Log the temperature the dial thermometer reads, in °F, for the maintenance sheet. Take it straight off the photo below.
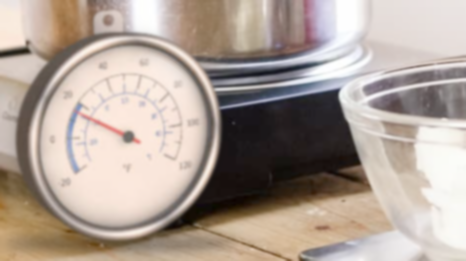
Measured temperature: 15 °F
